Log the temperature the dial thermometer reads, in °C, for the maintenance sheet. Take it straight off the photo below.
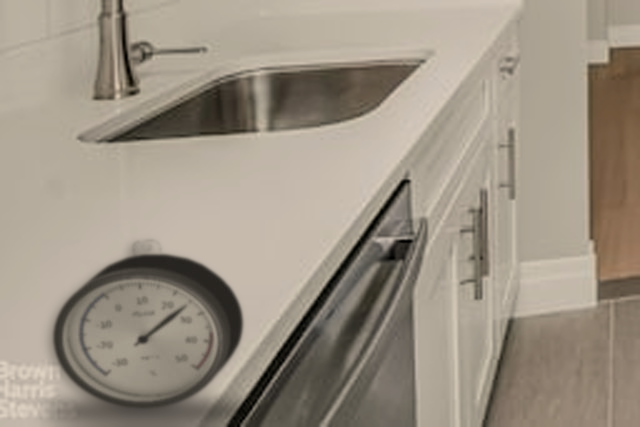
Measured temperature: 25 °C
